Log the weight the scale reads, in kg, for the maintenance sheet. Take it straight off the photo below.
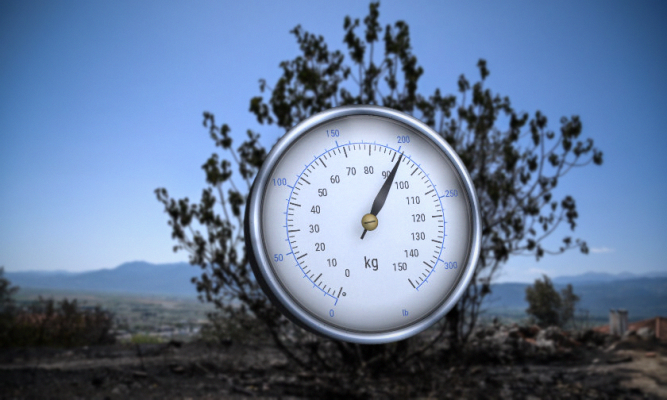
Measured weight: 92 kg
